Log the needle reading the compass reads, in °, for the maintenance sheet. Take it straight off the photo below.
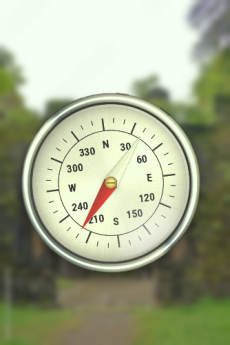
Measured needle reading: 220 °
